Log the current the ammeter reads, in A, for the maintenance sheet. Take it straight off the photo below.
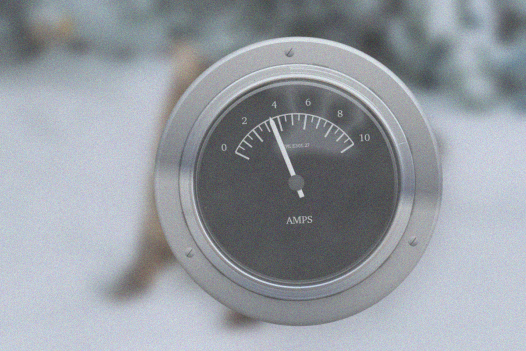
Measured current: 3.5 A
